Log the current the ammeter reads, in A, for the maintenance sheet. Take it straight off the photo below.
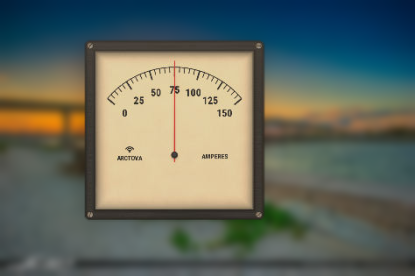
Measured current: 75 A
